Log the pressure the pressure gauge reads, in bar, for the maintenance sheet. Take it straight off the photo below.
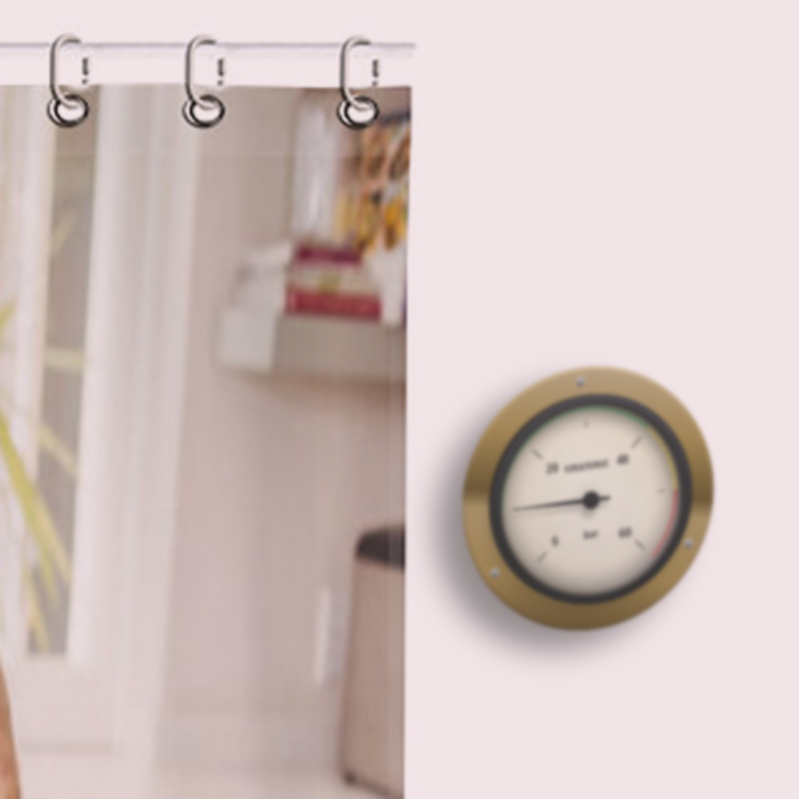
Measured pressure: 10 bar
